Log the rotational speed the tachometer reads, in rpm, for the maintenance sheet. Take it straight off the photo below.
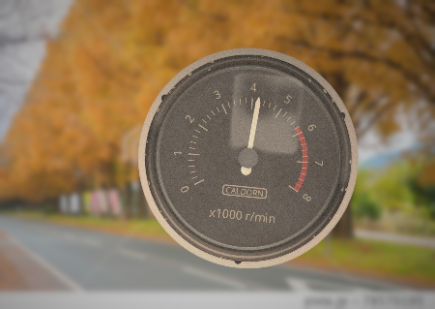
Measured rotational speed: 4200 rpm
